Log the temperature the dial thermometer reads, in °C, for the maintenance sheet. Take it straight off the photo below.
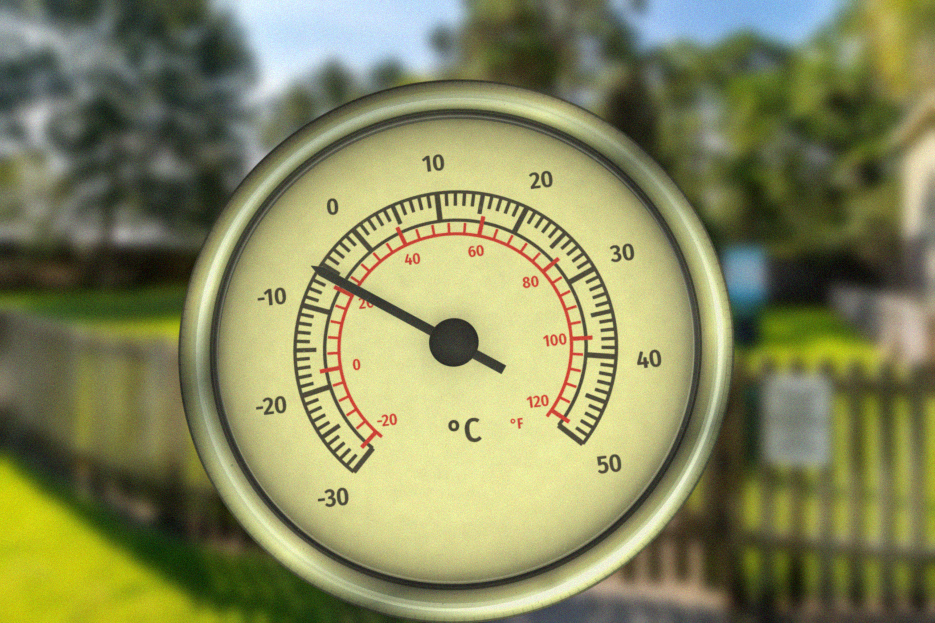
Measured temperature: -6 °C
